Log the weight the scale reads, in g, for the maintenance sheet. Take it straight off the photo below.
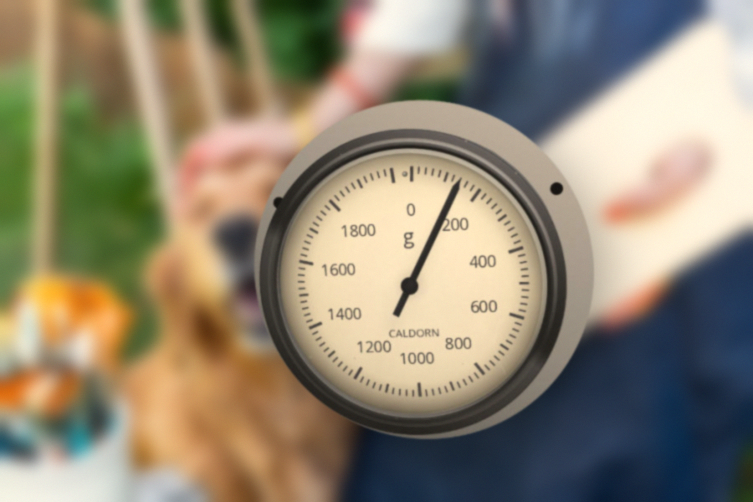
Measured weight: 140 g
